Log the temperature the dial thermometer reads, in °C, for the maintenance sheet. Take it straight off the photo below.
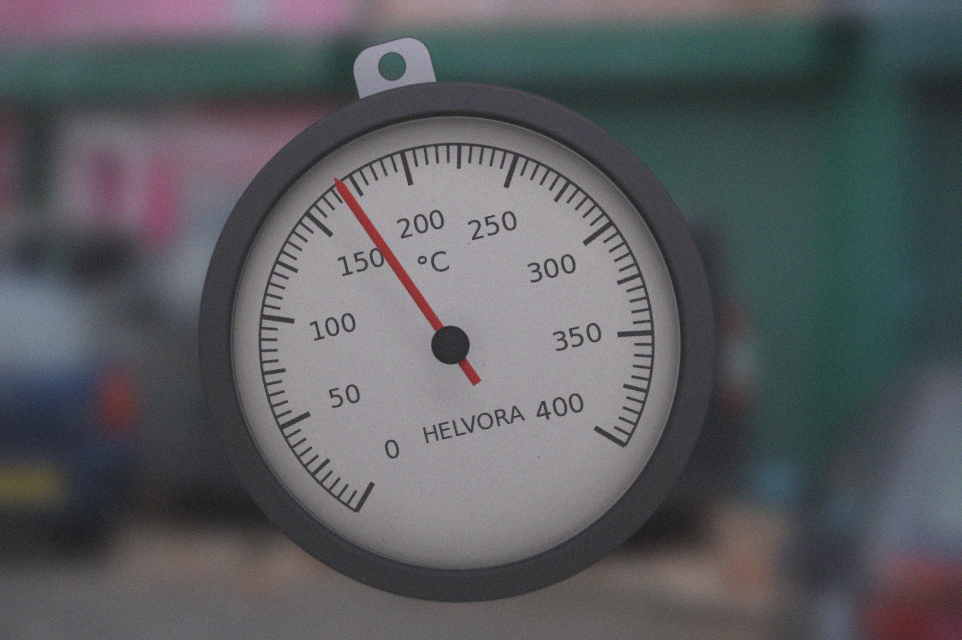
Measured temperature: 170 °C
